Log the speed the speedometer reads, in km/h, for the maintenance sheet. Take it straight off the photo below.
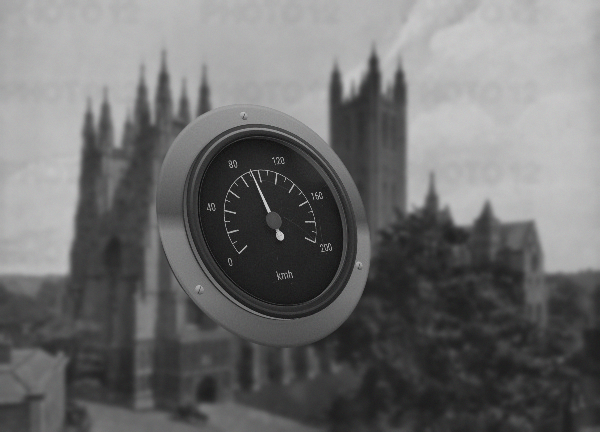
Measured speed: 90 km/h
